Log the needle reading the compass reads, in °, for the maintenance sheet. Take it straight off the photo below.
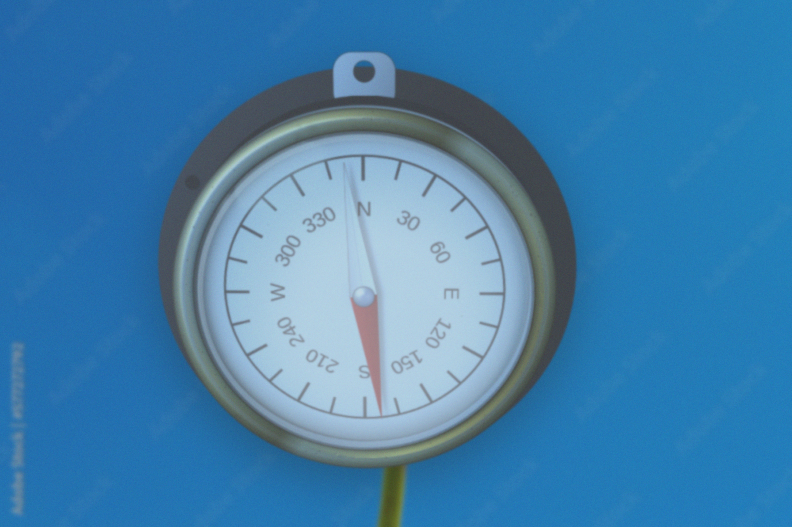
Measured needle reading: 172.5 °
